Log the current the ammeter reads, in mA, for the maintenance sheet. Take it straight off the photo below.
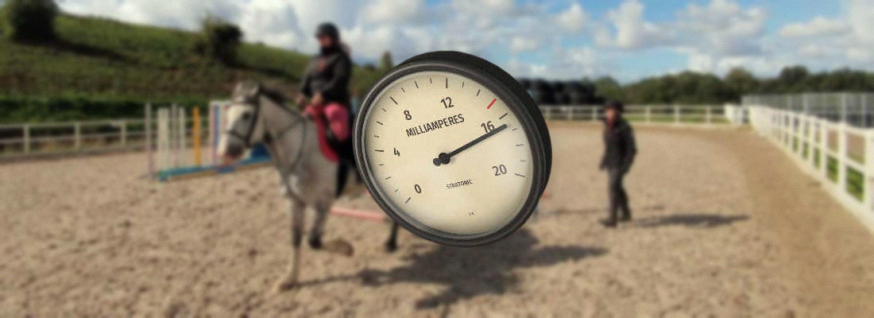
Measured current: 16.5 mA
